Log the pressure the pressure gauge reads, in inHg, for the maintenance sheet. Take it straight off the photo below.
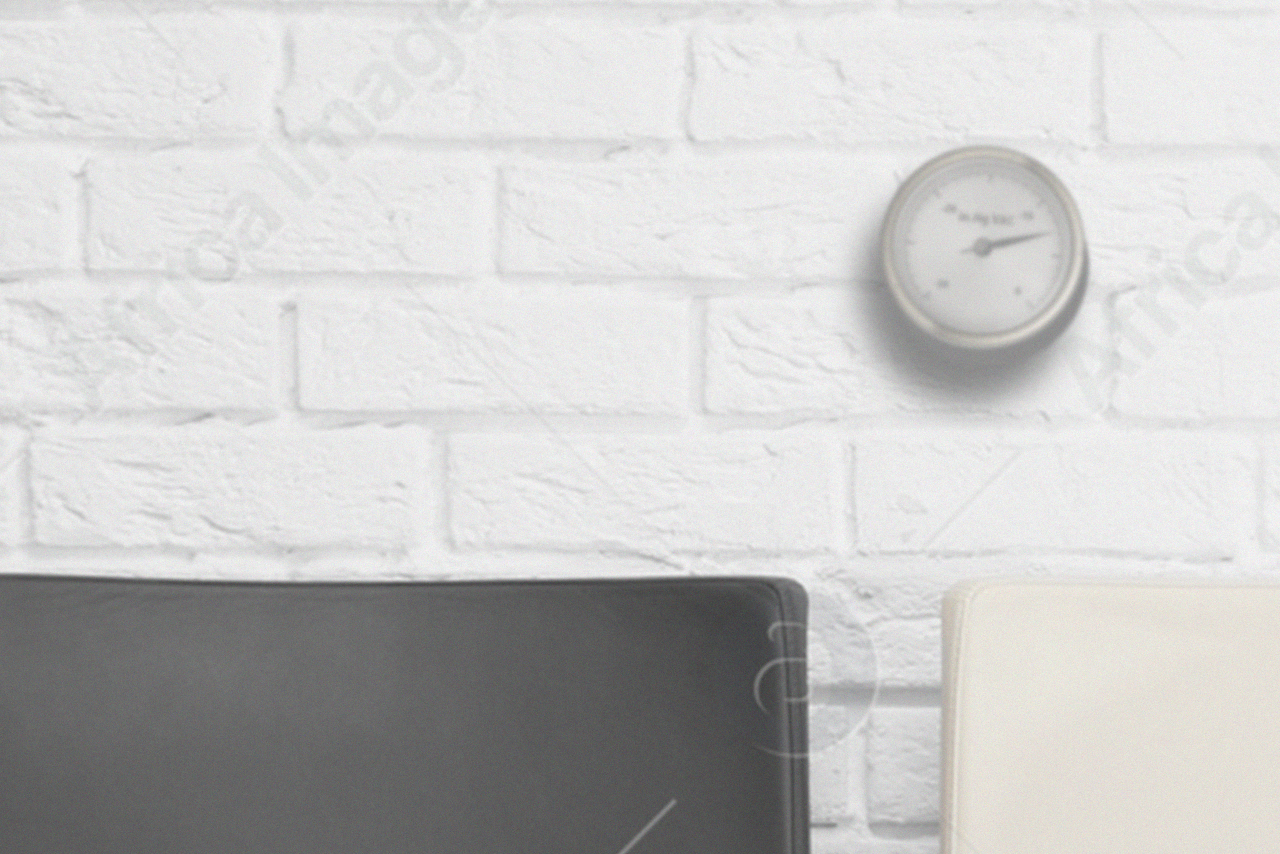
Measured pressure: -7 inHg
